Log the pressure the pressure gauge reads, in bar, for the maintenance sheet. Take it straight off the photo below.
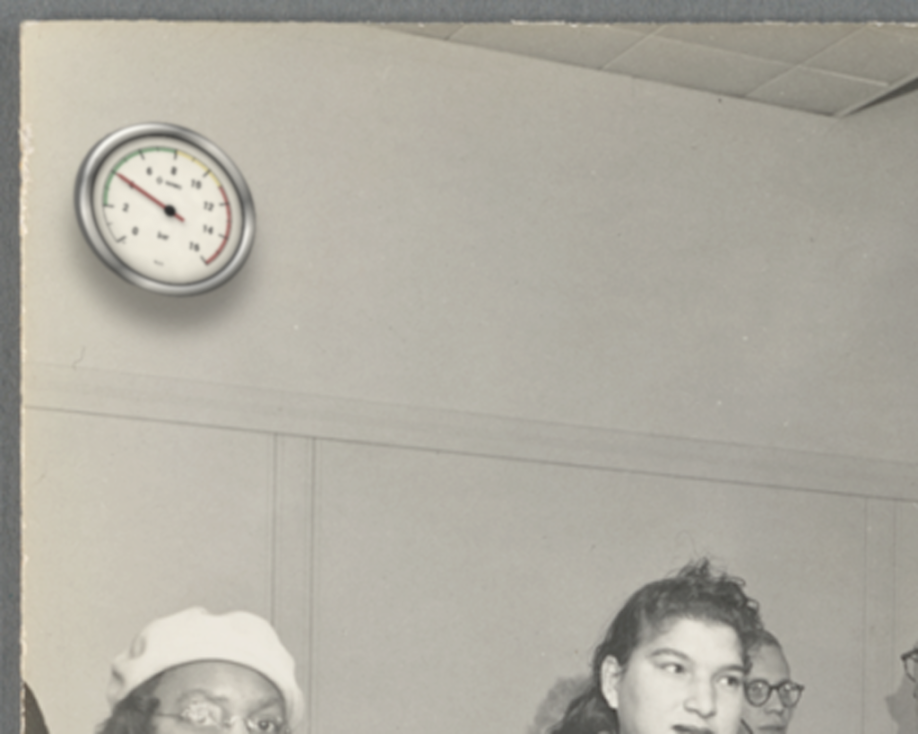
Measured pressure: 4 bar
